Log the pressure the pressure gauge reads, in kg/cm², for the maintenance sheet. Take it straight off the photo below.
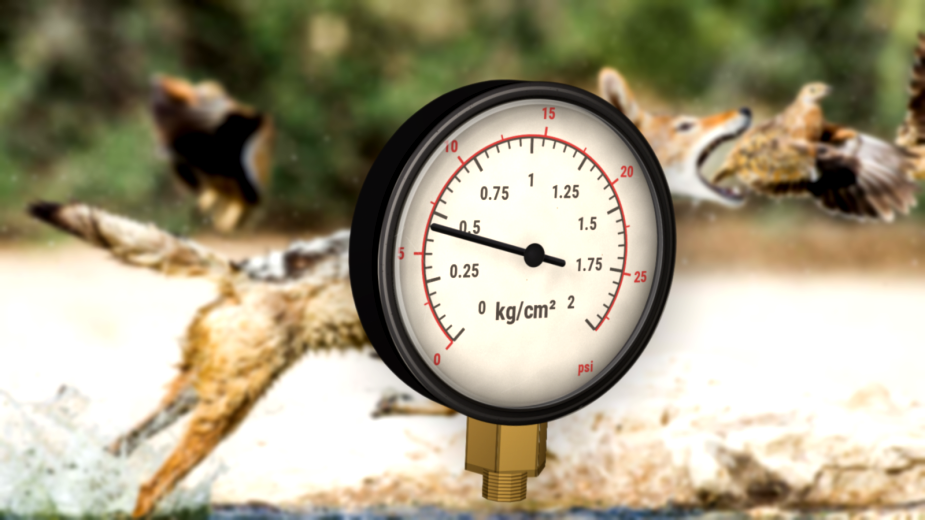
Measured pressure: 0.45 kg/cm²
